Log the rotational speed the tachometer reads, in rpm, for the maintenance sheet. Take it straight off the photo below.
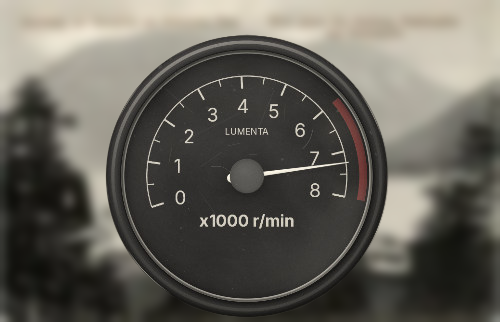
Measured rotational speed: 7250 rpm
